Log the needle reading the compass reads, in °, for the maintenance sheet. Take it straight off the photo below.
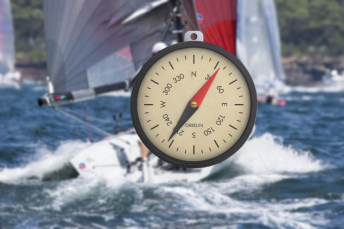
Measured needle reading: 35 °
